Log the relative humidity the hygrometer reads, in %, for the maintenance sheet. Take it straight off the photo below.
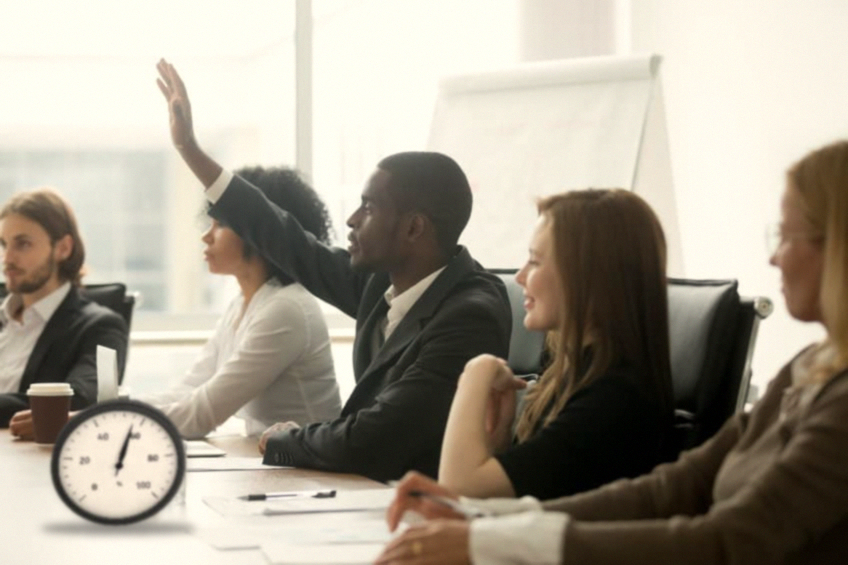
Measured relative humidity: 56 %
